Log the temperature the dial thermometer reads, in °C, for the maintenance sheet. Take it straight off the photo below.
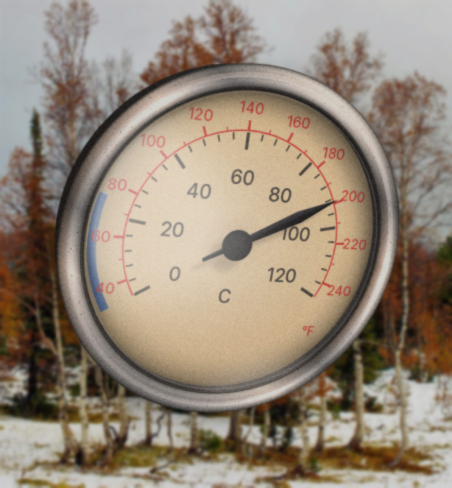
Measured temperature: 92 °C
